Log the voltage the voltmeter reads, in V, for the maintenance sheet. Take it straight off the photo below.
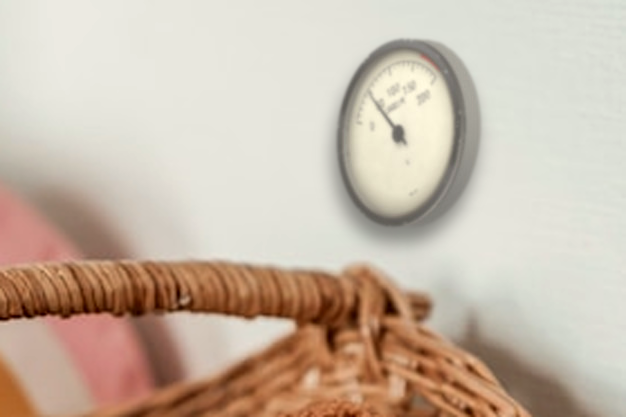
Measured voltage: 50 V
